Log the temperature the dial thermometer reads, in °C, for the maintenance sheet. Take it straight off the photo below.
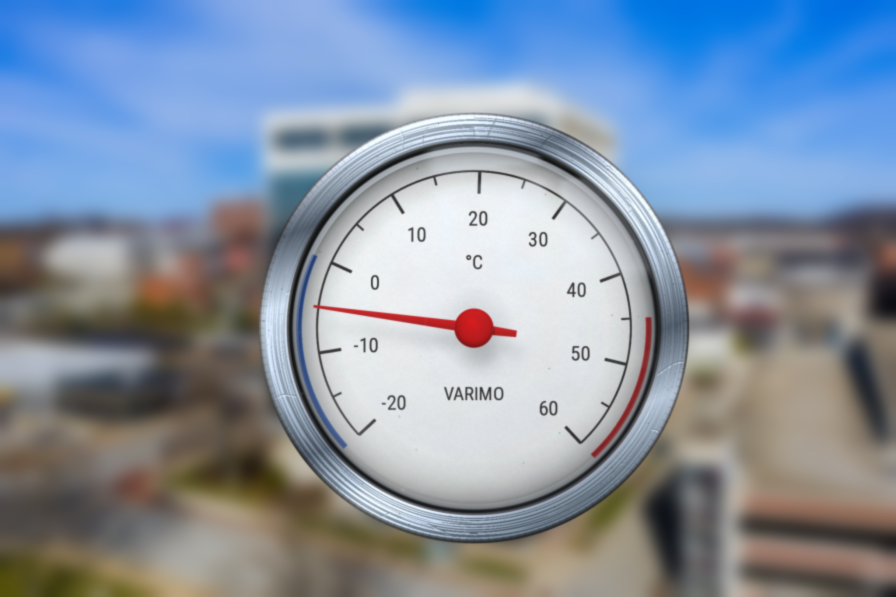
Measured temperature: -5 °C
